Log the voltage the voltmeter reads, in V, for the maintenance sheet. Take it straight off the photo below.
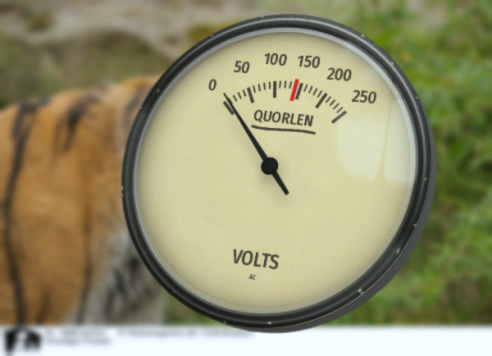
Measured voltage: 10 V
